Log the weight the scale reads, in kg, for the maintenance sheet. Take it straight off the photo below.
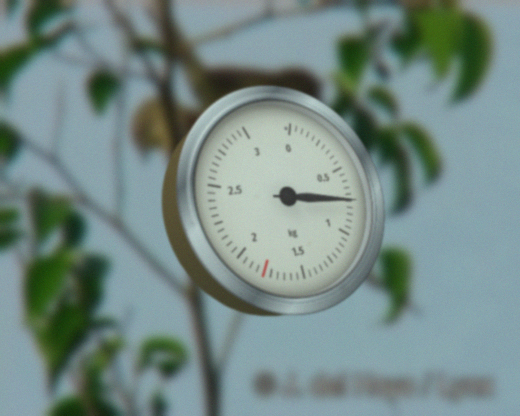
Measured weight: 0.75 kg
